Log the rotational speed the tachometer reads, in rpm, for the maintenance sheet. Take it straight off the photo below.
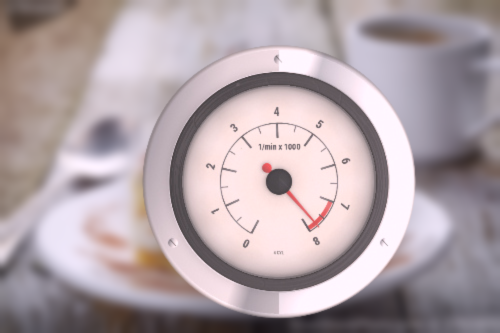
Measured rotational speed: 7750 rpm
